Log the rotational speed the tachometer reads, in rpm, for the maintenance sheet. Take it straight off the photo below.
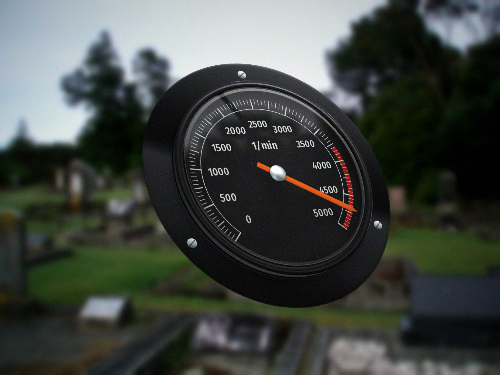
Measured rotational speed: 4750 rpm
